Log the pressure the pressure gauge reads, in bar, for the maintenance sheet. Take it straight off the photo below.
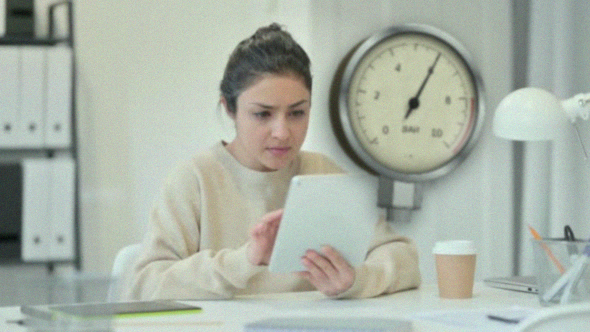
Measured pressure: 6 bar
